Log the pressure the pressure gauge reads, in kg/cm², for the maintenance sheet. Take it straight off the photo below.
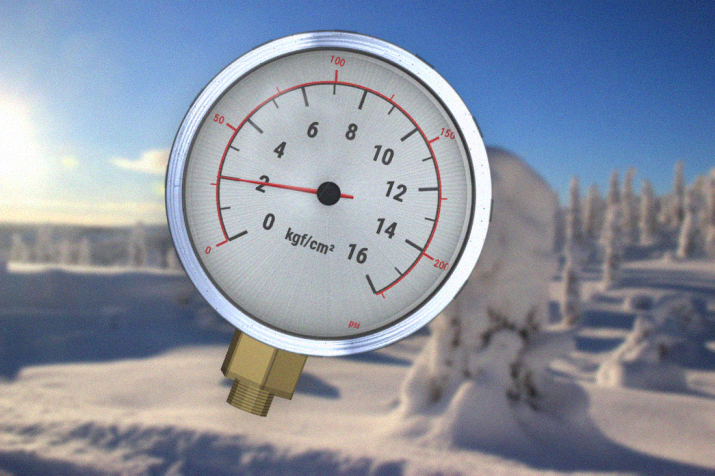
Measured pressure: 2 kg/cm²
